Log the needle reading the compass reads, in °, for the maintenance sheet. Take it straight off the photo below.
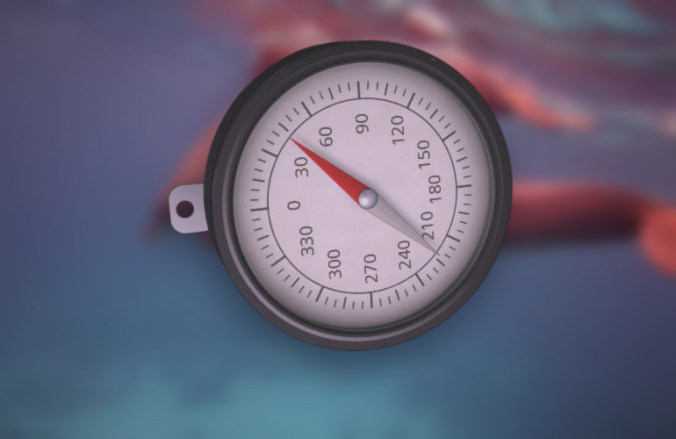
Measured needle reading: 42.5 °
